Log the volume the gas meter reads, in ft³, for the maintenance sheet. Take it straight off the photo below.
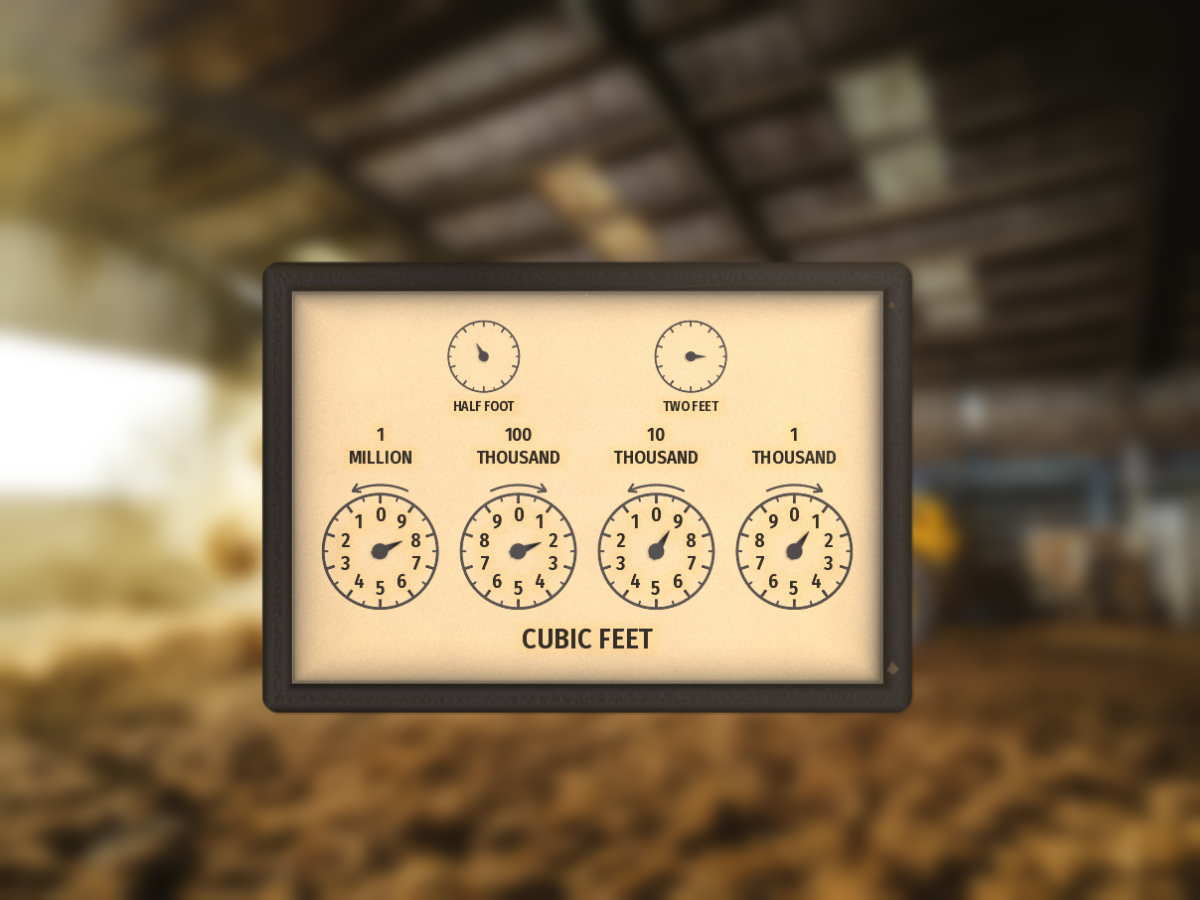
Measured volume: 819100 ft³
